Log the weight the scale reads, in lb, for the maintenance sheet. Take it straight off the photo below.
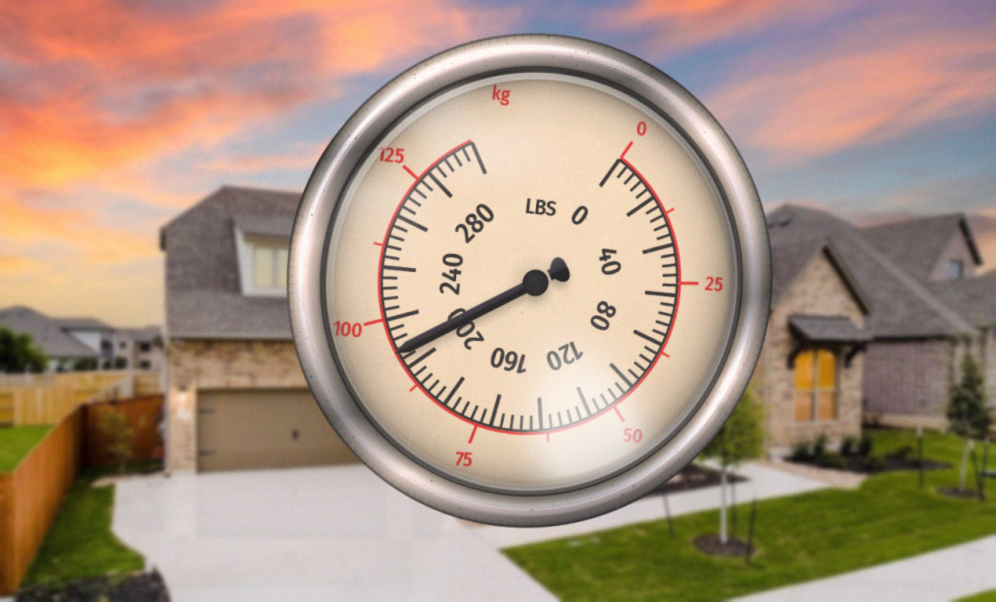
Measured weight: 208 lb
